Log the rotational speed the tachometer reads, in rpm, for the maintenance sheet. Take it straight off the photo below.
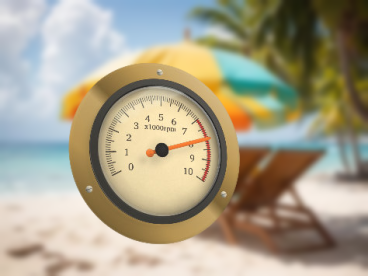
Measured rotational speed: 8000 rpm
